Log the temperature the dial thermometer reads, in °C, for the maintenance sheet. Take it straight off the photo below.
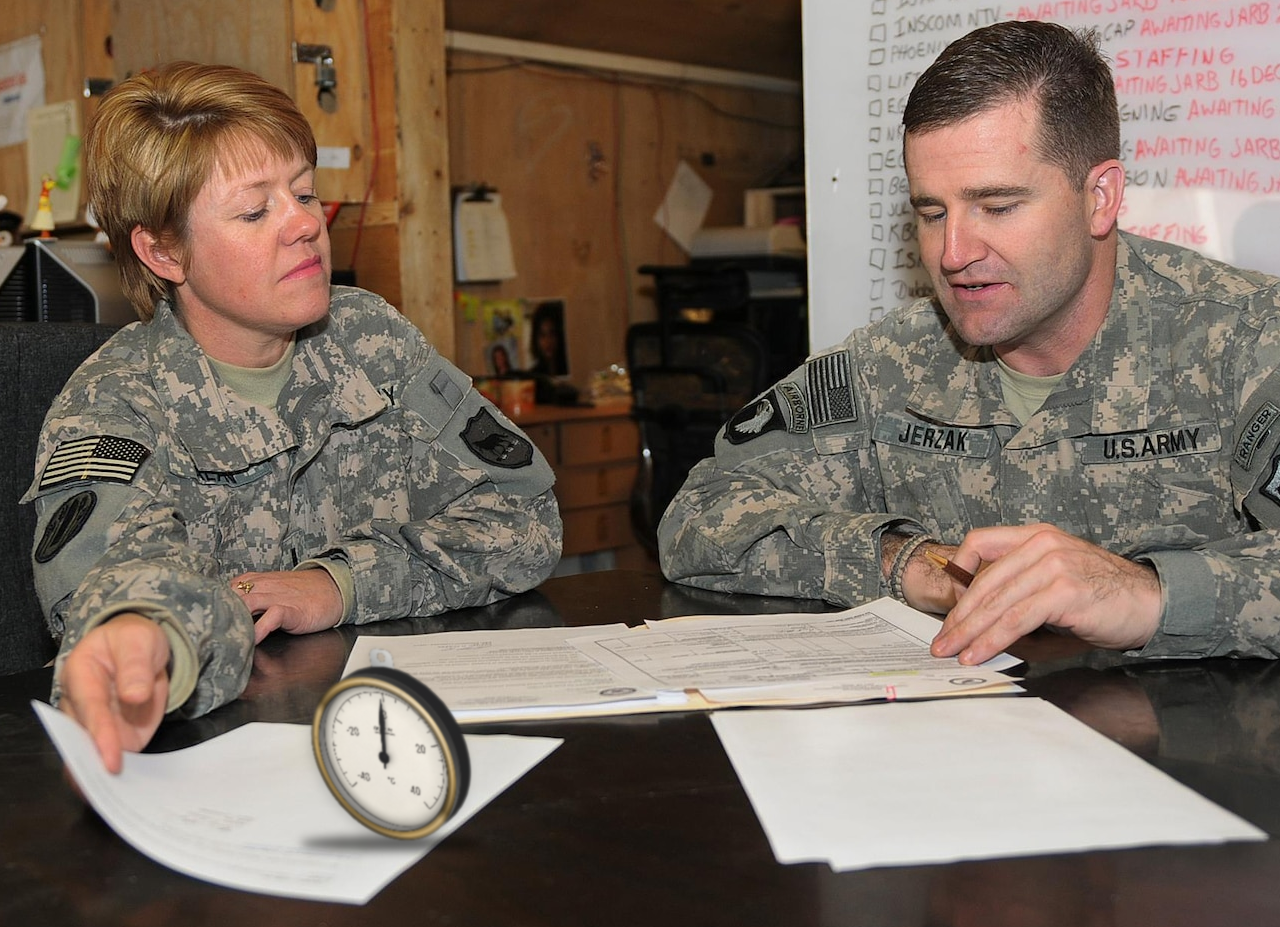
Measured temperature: 0 °C
